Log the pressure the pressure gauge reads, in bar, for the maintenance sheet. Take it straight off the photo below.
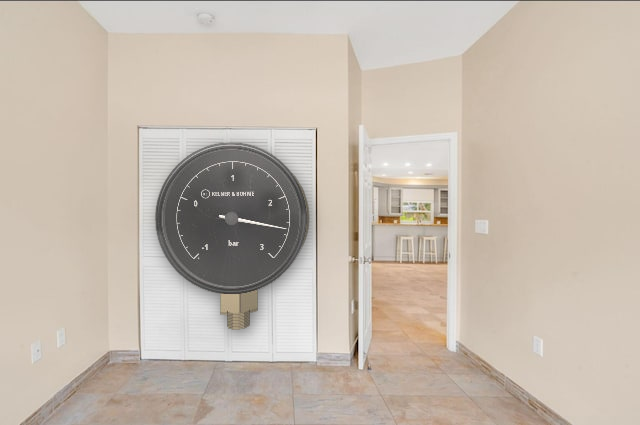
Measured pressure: 2.5 bar
